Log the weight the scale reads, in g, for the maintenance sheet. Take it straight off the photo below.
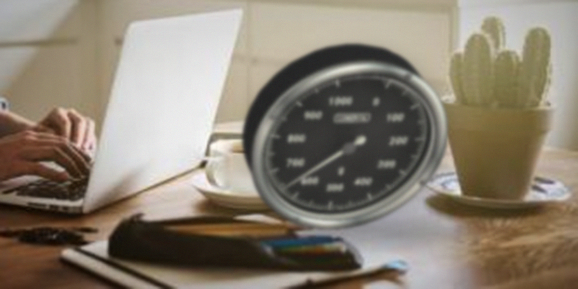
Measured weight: 650 g
